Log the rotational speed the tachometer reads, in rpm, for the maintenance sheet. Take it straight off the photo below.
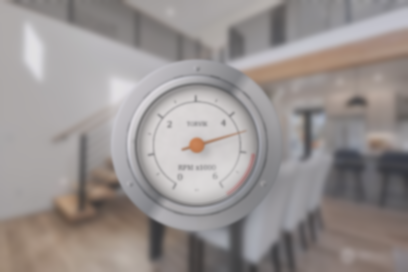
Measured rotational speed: 4500 rpm
